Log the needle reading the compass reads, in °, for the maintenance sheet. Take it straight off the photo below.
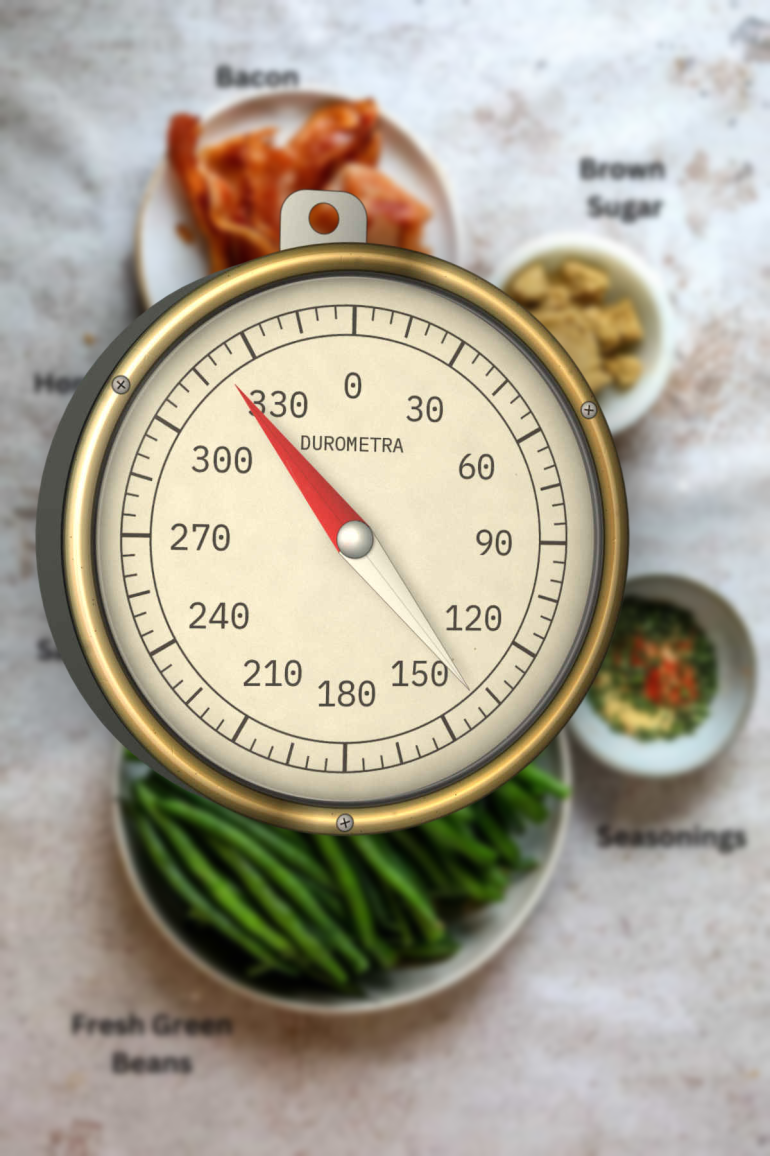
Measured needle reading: 320 °
